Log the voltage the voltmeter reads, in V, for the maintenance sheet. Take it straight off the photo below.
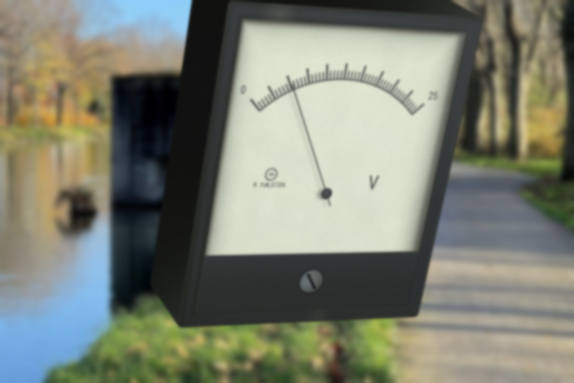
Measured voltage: 5 V
